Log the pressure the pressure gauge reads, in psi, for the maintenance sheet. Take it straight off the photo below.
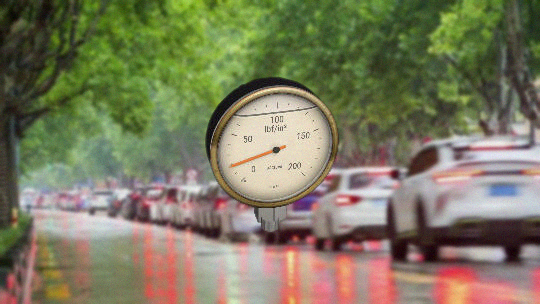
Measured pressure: 20 psi
